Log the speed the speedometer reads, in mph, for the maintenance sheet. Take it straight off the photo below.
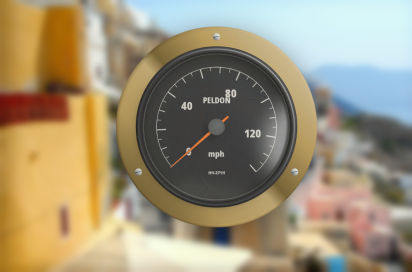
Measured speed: 0 mph
